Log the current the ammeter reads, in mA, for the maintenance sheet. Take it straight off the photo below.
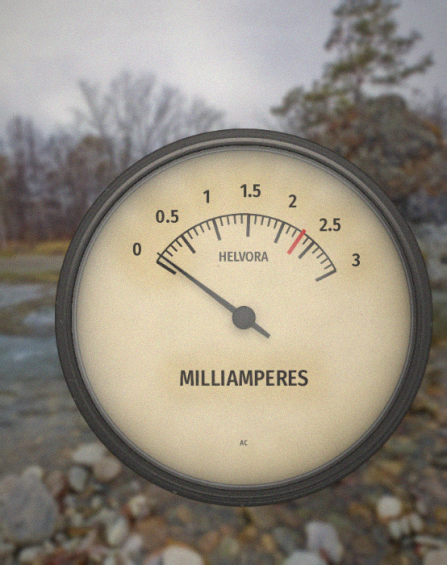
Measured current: 0.1 mA
